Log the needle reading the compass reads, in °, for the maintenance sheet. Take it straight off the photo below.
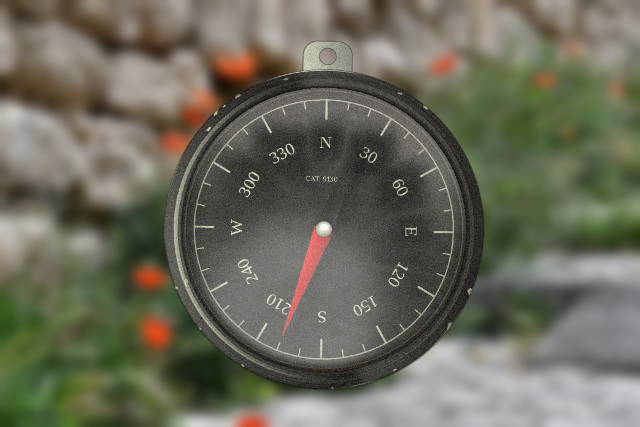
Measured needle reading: 200 °
